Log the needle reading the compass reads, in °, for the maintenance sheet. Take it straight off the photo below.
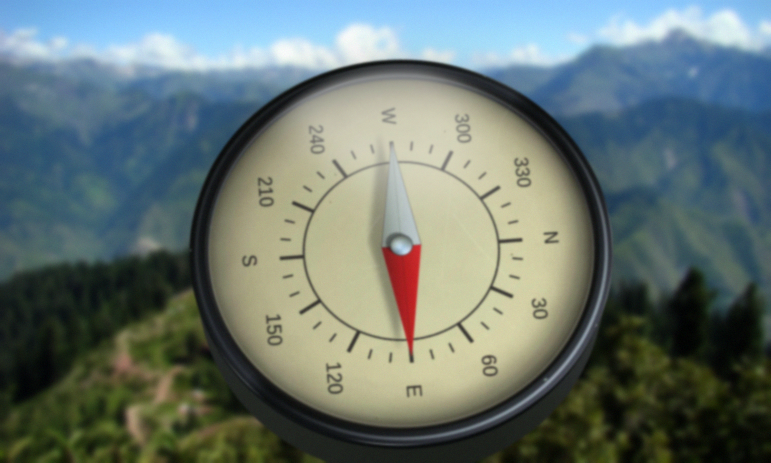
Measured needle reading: 90 °
